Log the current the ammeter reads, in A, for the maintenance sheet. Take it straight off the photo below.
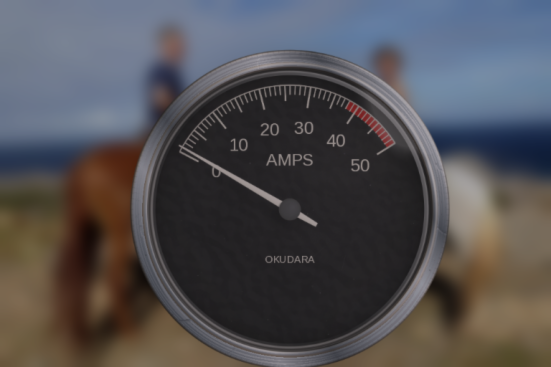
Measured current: 1 A
